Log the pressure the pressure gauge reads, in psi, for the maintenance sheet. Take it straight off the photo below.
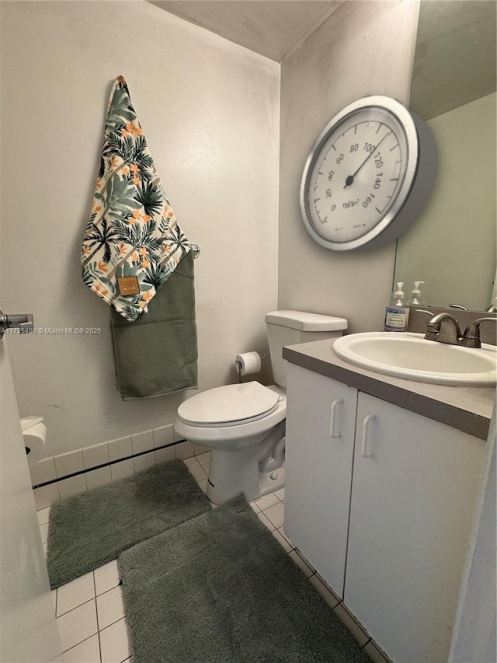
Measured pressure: 110 psi
